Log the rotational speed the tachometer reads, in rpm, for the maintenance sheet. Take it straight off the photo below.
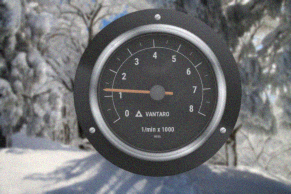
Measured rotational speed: 1250 rpm
